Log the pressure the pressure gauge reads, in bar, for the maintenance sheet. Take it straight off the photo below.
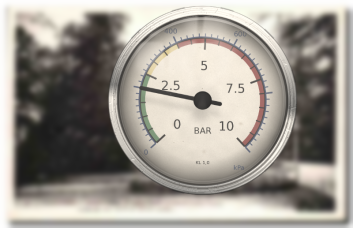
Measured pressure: 2 bar
